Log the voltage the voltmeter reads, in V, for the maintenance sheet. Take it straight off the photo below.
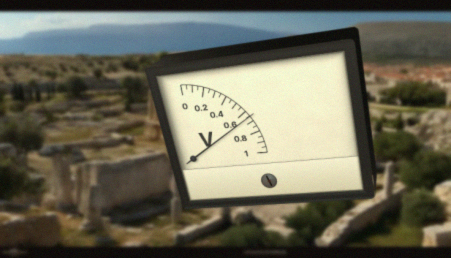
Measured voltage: 0.65 V
